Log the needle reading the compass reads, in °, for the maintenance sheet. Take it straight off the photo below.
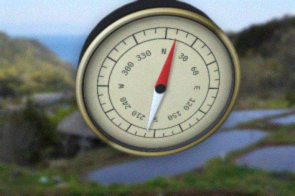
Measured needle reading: 10 °
